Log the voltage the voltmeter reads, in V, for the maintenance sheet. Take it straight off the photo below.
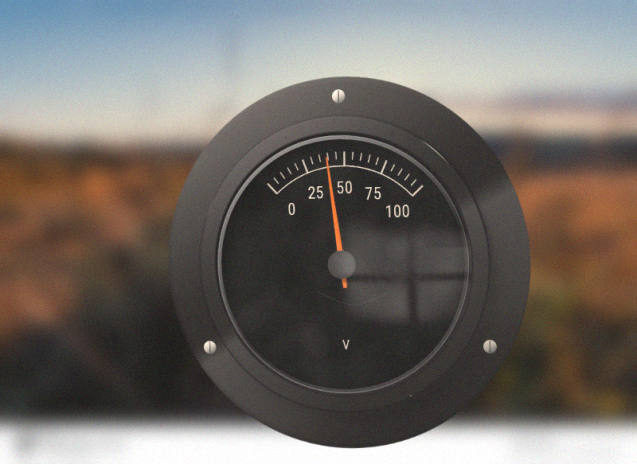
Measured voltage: 40 V
